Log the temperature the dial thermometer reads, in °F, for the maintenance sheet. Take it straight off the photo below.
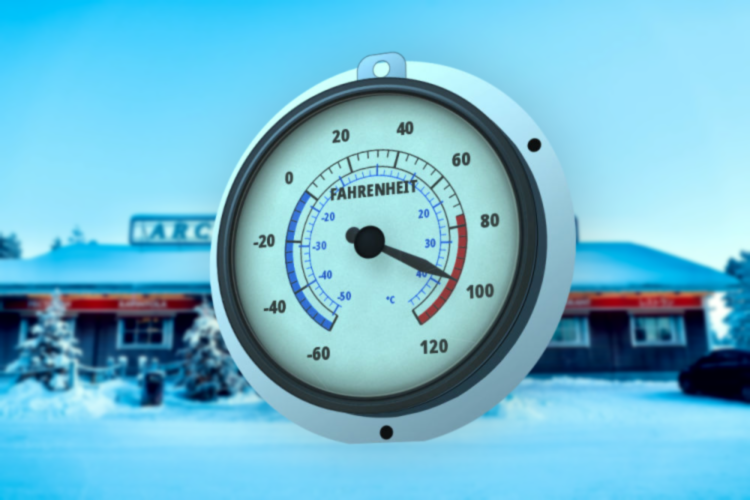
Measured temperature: 100 °F
